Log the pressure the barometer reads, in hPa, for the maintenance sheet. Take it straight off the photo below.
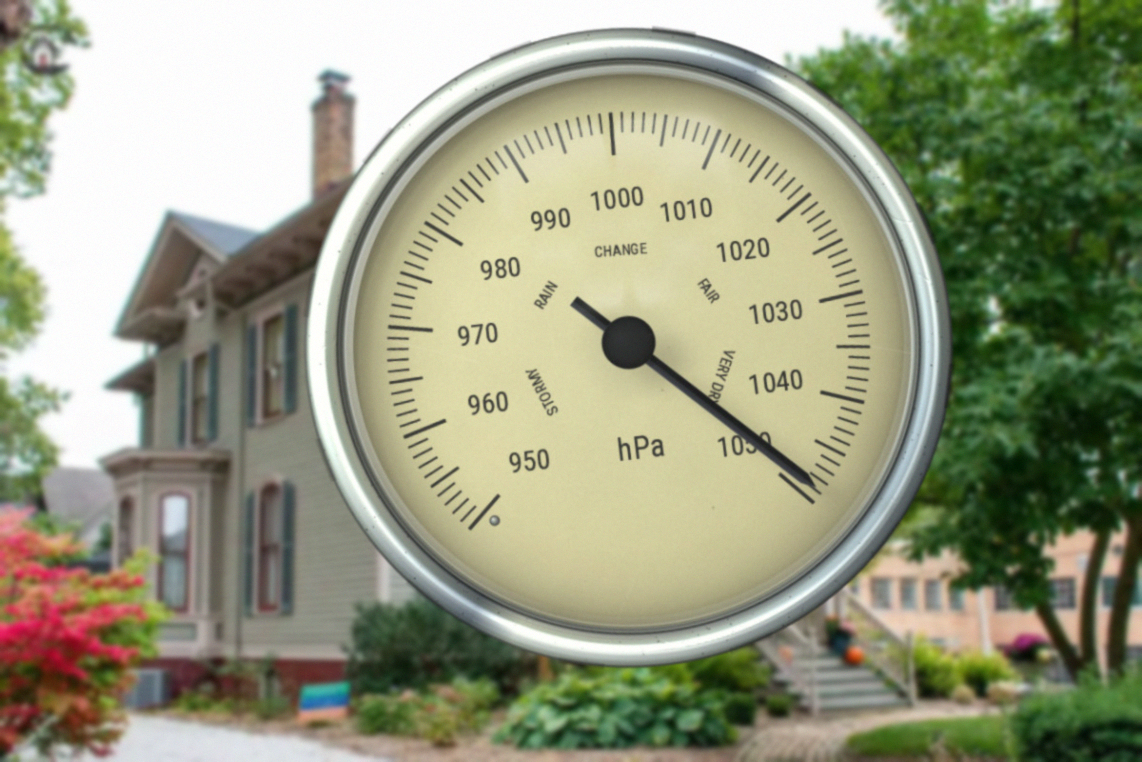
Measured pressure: 1049 hPa
